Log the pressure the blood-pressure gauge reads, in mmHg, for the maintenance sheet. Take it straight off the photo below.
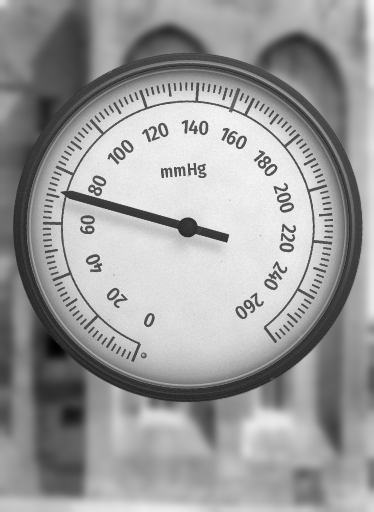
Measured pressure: 72 mmHg
